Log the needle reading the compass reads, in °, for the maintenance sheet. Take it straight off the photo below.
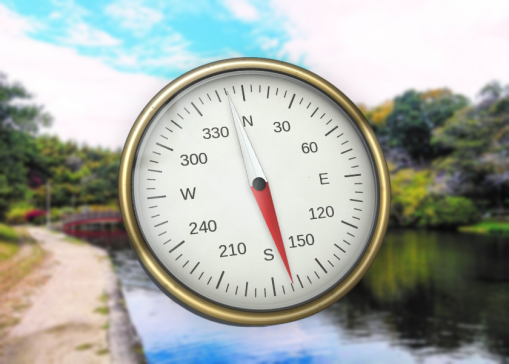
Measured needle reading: 170 °
